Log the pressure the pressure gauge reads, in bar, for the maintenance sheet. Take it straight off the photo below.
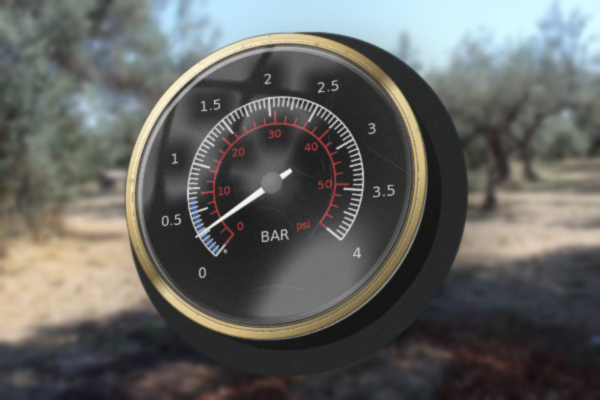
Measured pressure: 0.25 bar
